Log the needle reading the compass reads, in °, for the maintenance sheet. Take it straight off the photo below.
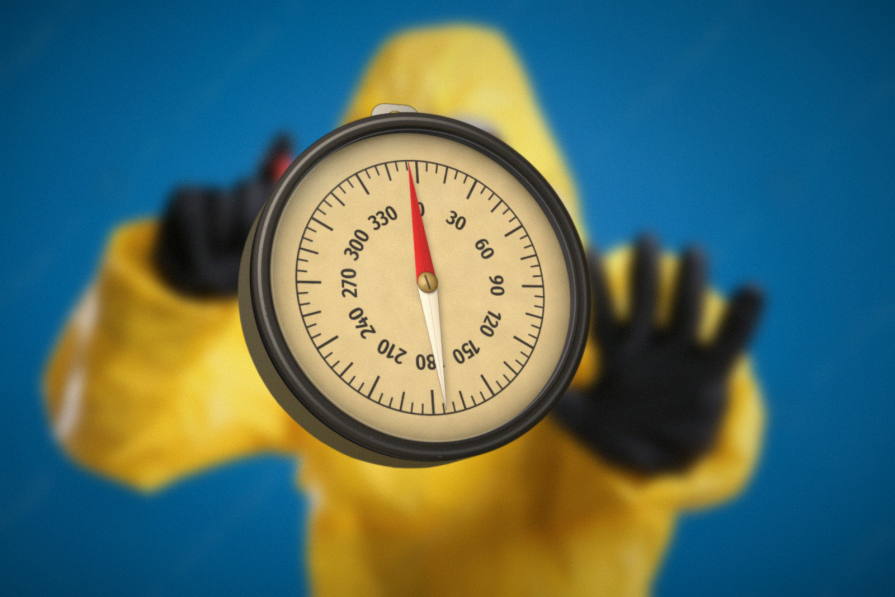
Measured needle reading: 355 °
